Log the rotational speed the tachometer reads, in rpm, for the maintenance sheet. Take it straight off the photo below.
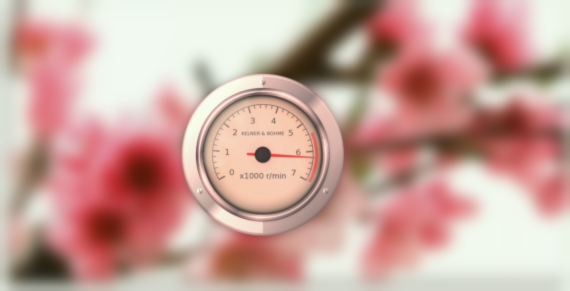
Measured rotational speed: 6200 rpm
